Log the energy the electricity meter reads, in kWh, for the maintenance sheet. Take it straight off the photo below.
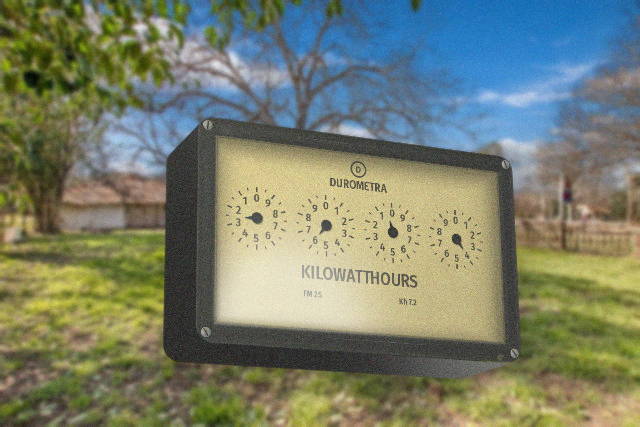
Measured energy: 2604 kWh
